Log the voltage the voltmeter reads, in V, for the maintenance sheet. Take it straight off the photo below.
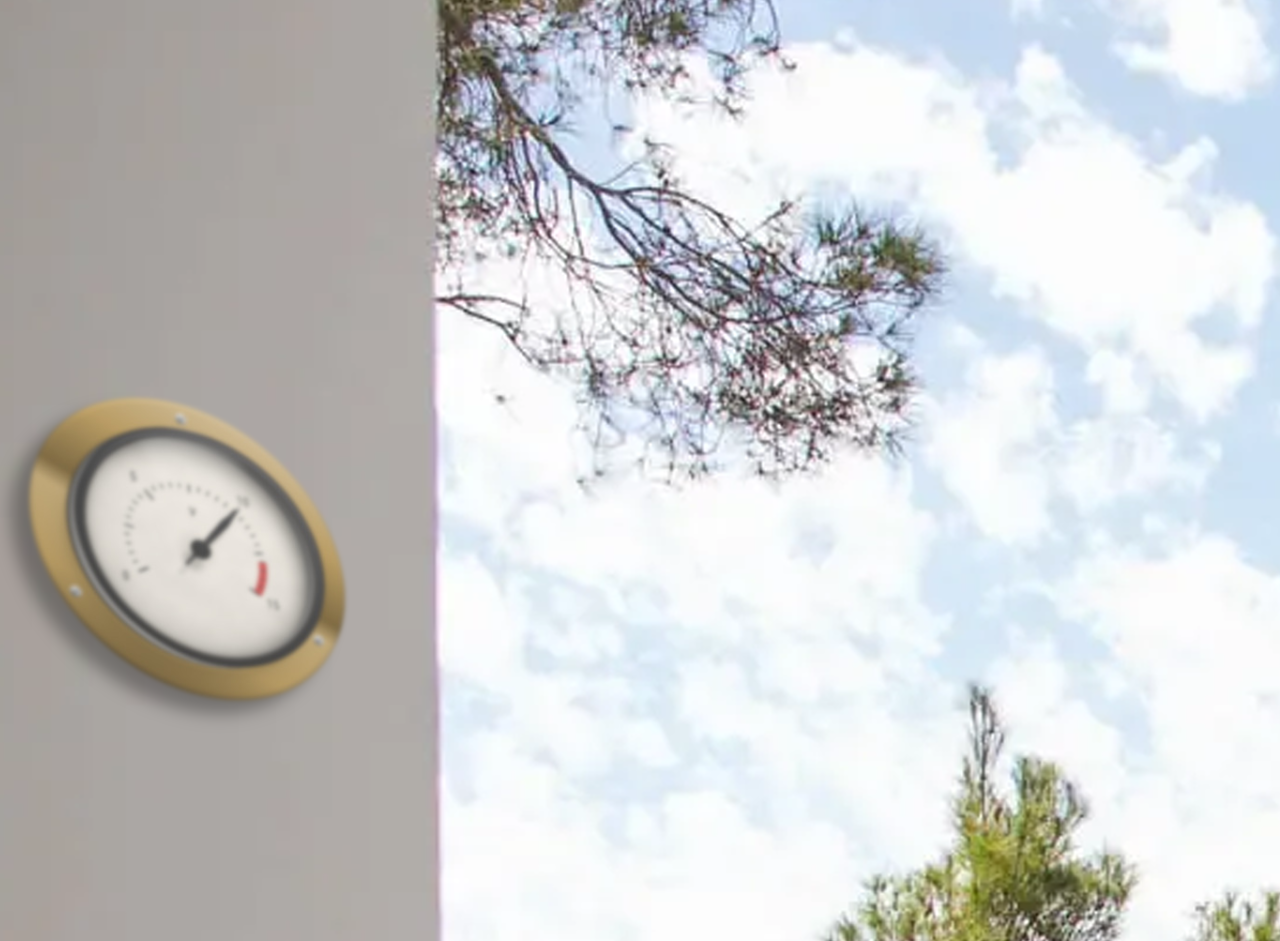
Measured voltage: 10 V
